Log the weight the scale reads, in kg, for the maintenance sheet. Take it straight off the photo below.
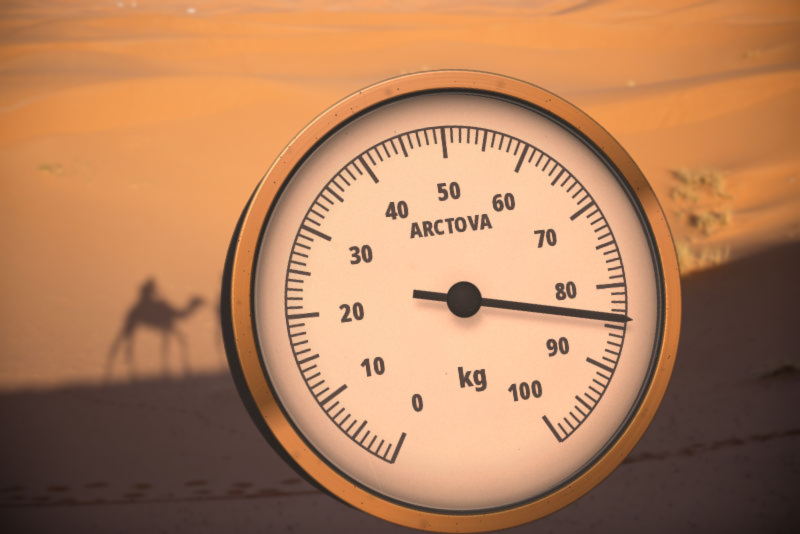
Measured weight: 84 kg
